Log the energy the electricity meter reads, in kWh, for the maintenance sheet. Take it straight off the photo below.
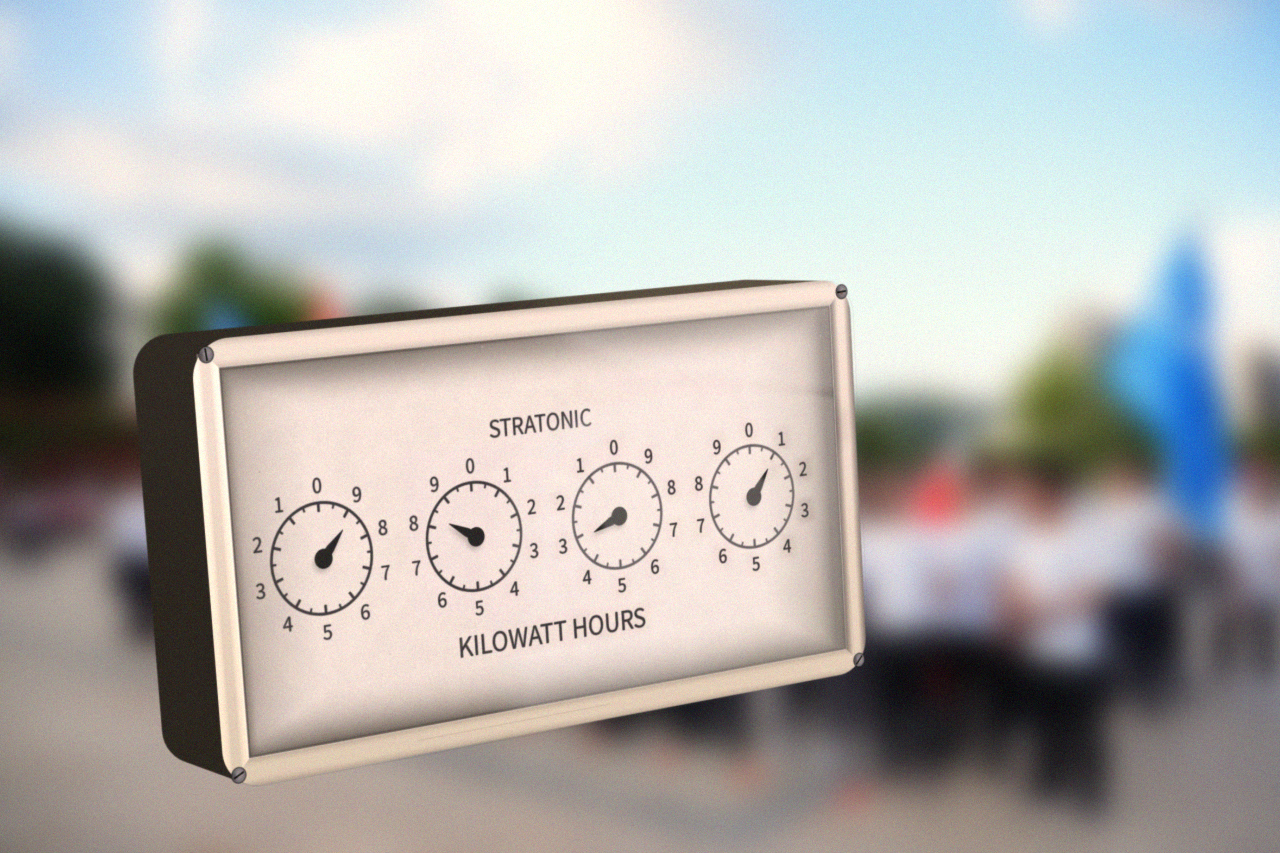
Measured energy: 8831 kWh
